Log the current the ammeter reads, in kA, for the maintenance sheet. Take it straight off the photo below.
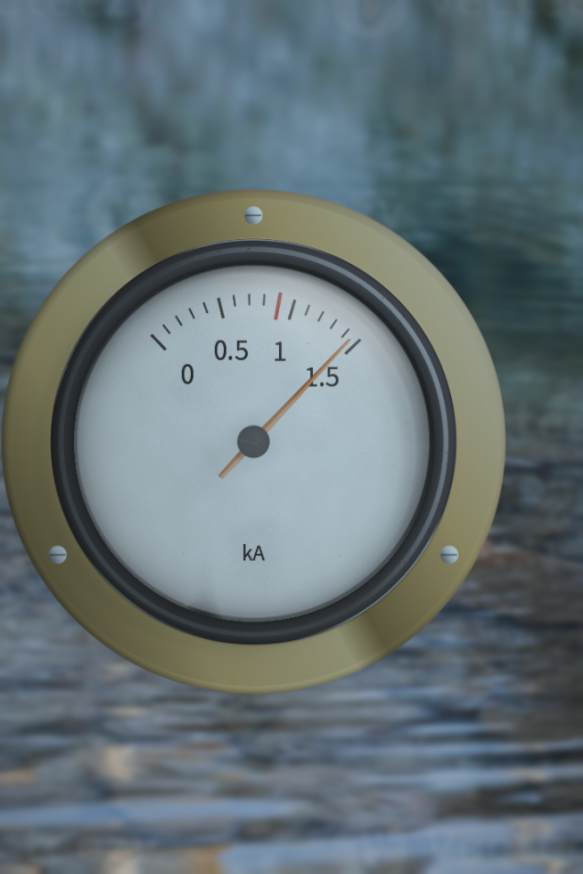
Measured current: 1.45 kA
